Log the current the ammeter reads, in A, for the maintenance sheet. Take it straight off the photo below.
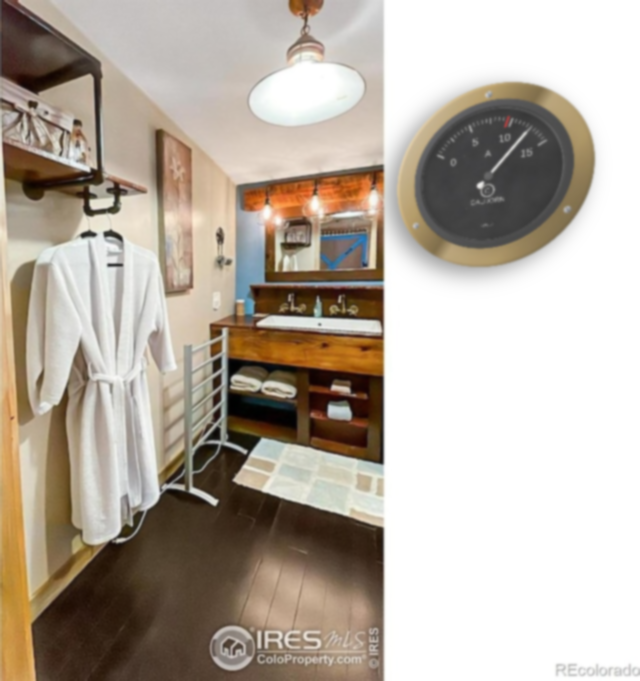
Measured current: 12.5 A
